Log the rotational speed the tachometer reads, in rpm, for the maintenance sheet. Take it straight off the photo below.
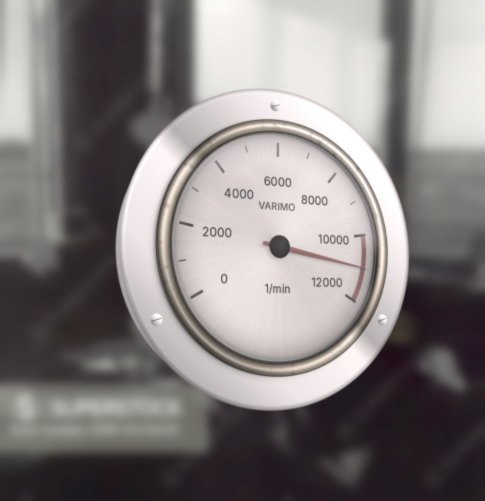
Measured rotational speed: 11000 rpm
